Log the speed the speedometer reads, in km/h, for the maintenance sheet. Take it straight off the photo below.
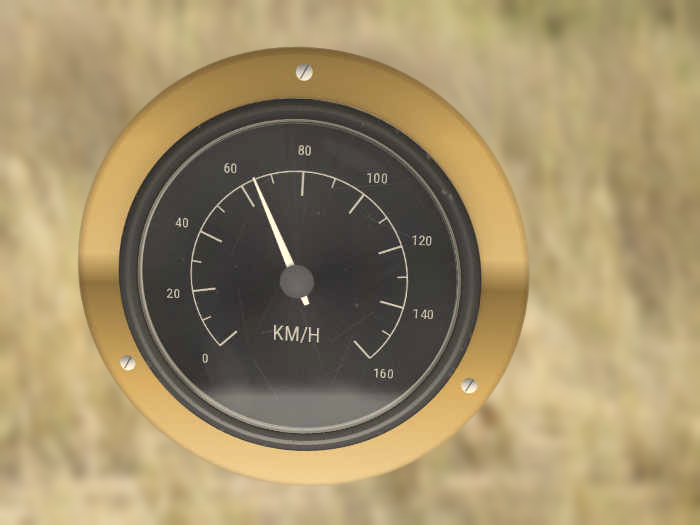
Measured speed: 65 km/h
